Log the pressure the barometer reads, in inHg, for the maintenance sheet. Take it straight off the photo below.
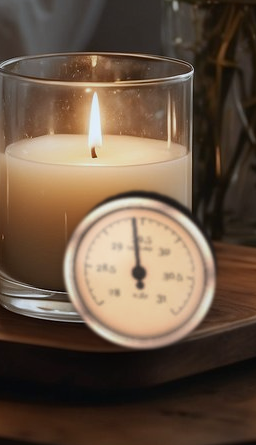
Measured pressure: 29.4 inHg
